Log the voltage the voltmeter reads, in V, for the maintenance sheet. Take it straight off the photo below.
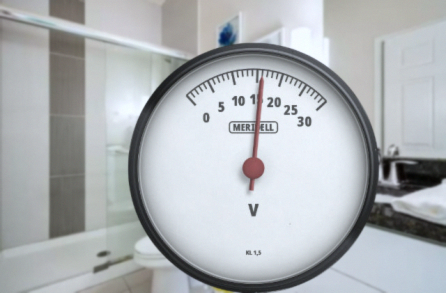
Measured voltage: 16 V
